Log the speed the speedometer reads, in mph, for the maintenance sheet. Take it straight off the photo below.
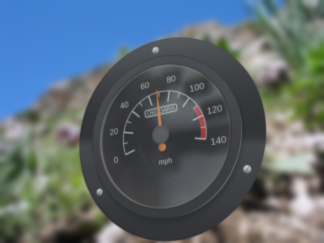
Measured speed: 70 mph
